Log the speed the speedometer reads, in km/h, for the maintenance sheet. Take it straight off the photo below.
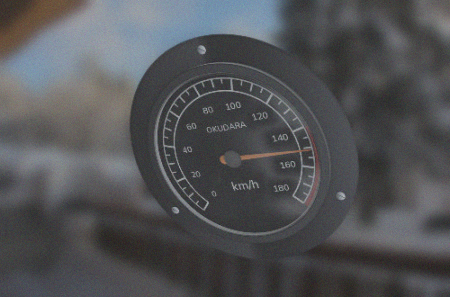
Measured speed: 150 km/h
